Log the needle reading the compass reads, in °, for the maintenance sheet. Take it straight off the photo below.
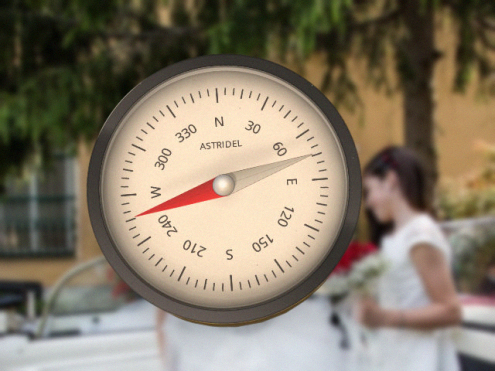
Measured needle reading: 255 °
